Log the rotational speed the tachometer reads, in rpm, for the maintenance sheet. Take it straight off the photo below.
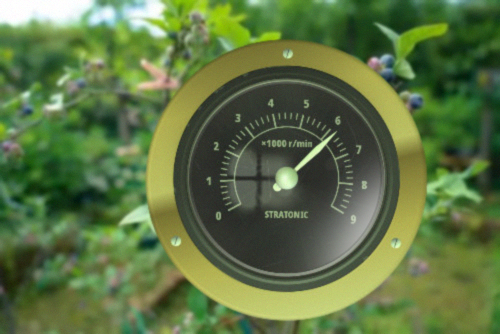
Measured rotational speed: 6200 rpm
